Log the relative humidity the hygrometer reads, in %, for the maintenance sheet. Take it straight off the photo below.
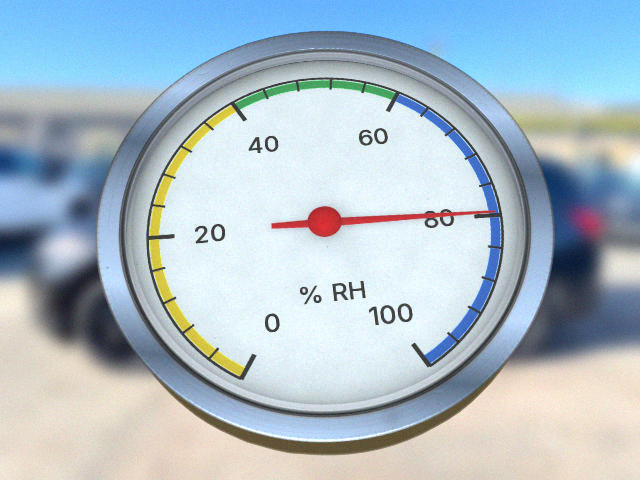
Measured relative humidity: 80 %
